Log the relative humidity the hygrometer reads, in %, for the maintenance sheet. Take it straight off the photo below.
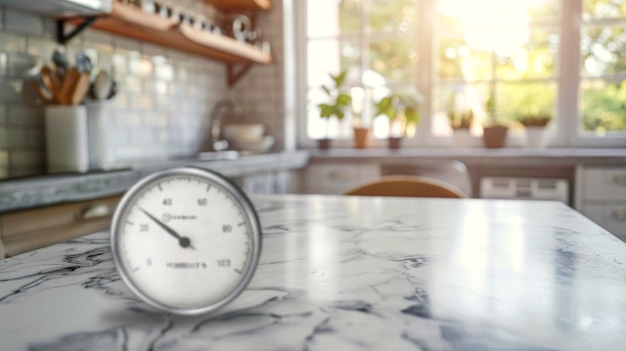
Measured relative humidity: 28 %
